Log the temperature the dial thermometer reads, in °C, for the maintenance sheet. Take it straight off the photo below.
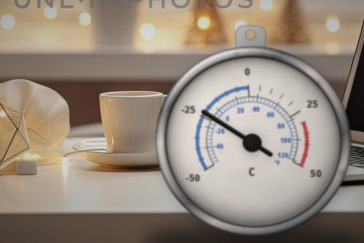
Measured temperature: -22.5 °C
